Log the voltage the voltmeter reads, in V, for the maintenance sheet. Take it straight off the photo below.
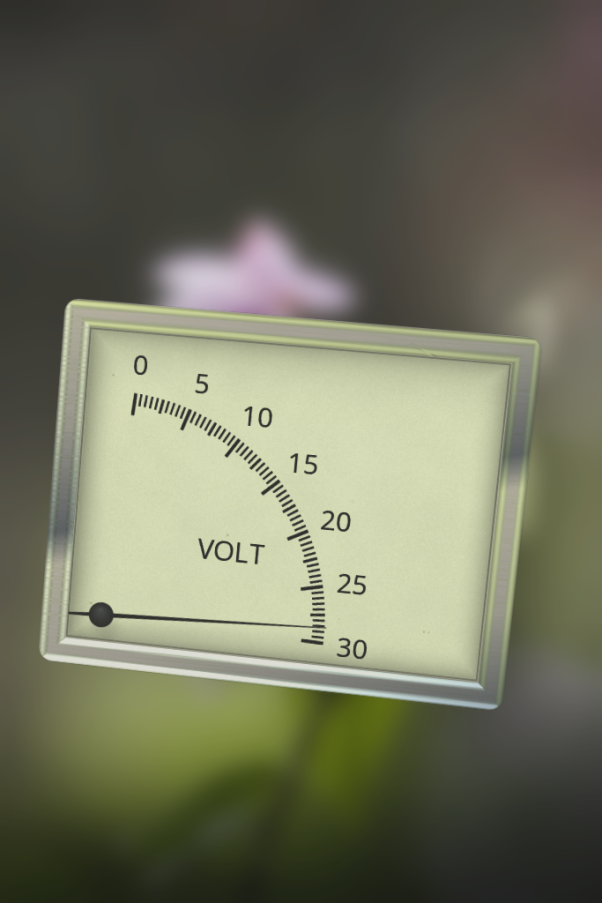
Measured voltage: 28.5 V
